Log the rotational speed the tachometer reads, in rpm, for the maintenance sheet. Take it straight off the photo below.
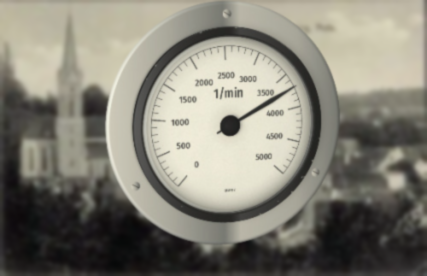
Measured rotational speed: 3700 rpm
